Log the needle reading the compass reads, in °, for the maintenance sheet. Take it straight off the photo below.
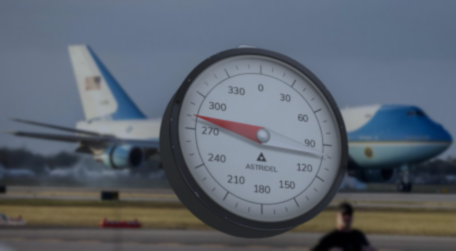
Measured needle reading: 280 °
